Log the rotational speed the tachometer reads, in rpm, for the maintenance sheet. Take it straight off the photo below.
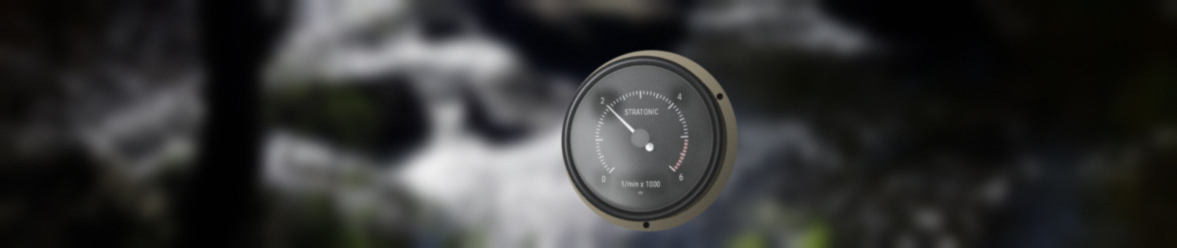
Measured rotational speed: 2000 rpm
